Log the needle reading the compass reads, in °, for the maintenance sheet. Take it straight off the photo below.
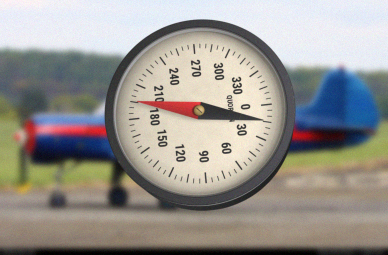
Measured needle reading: 195 °
